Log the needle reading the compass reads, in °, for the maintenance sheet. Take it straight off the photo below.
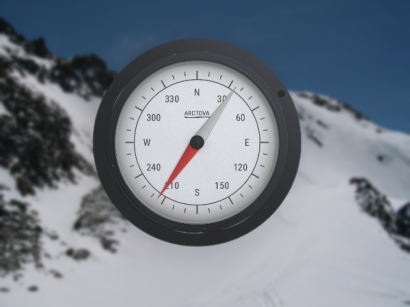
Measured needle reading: 215 °
